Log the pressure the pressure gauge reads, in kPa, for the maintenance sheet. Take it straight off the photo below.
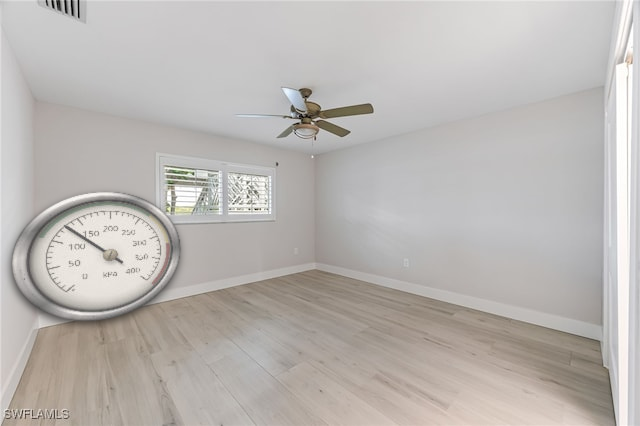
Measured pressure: 130 kPa
